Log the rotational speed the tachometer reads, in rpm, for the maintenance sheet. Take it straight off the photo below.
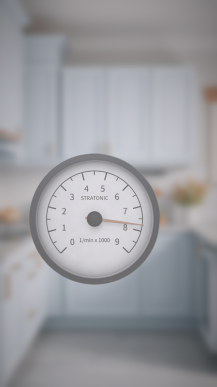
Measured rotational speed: 7750 rpm
